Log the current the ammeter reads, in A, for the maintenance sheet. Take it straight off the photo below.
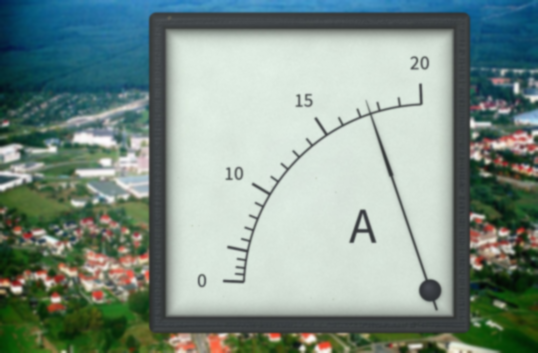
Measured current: 17.5 A
